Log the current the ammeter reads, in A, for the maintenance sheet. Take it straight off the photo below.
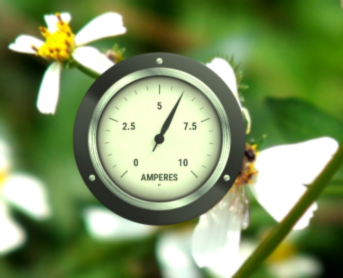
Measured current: 6 A
